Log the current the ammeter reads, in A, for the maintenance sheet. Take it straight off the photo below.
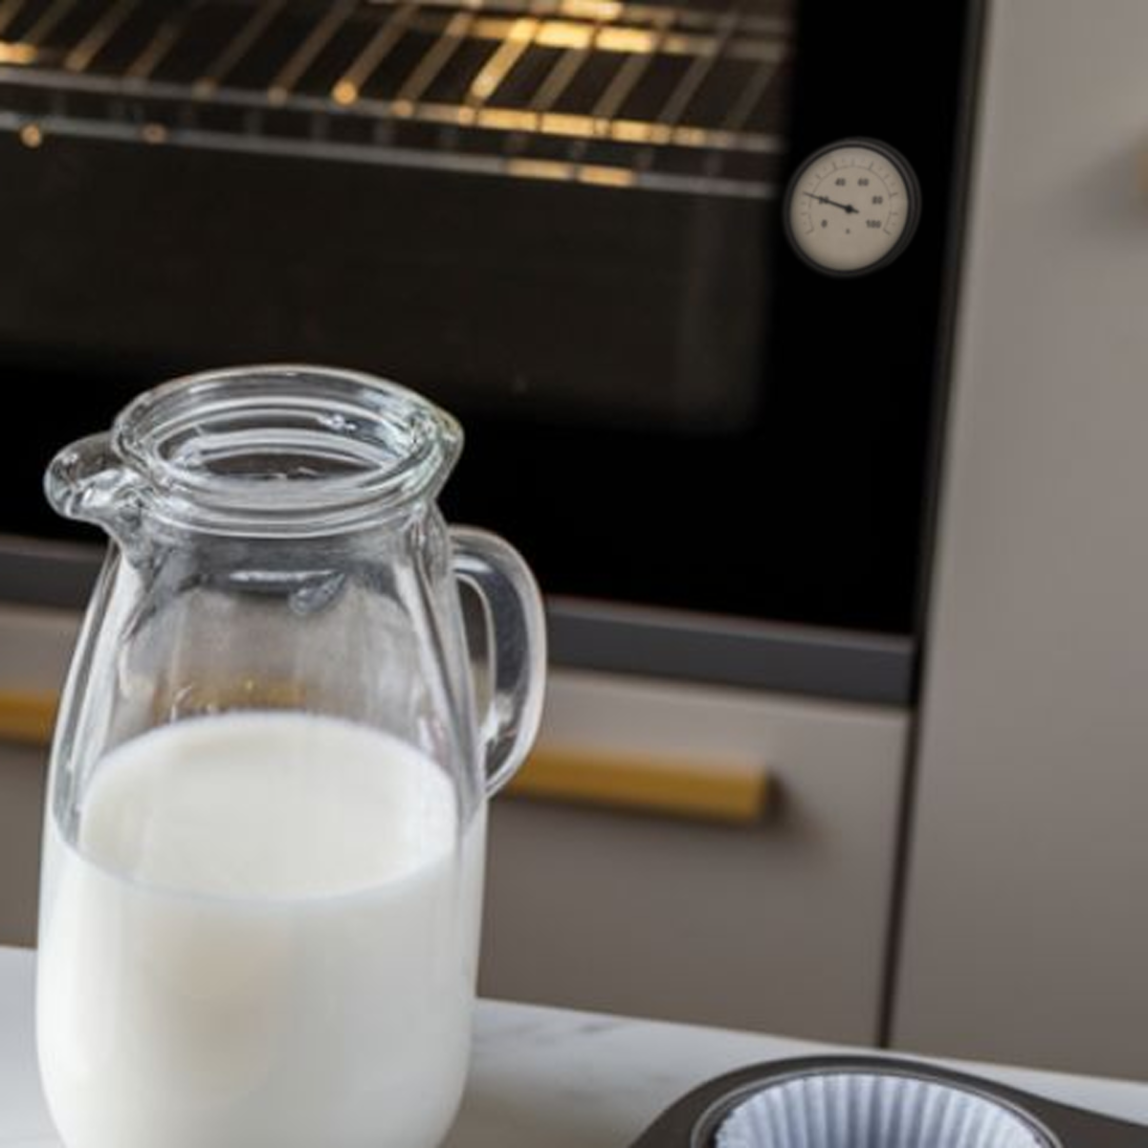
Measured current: 20 A
